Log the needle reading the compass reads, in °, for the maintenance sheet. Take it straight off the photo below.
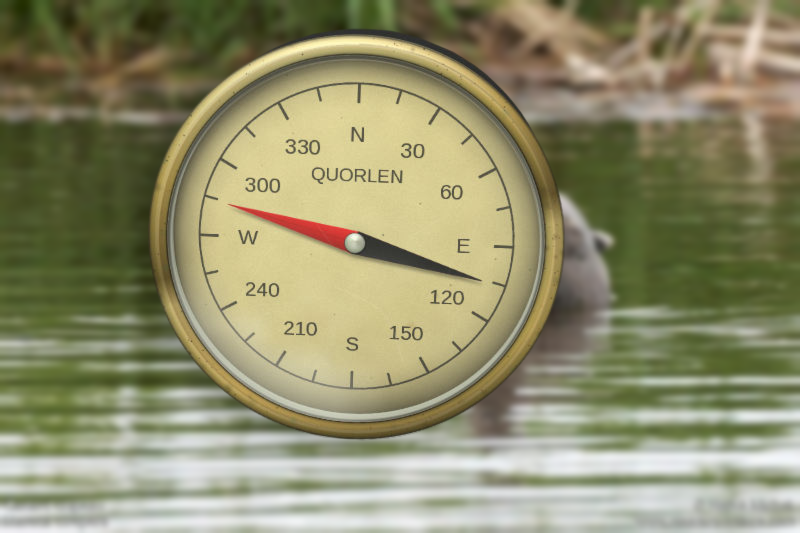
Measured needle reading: 285 °
